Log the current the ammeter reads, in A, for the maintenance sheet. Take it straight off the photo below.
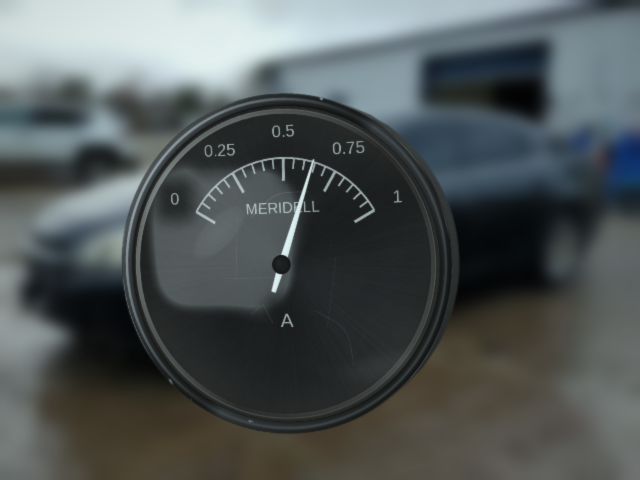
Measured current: 0.65 A
